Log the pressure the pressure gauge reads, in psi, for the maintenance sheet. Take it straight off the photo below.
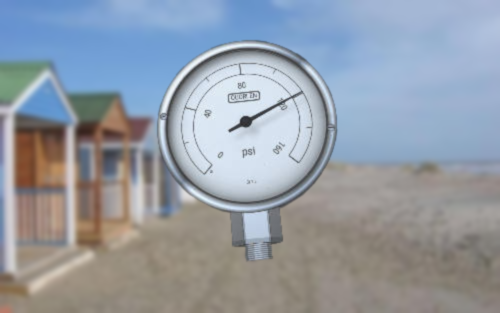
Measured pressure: 120 psi
